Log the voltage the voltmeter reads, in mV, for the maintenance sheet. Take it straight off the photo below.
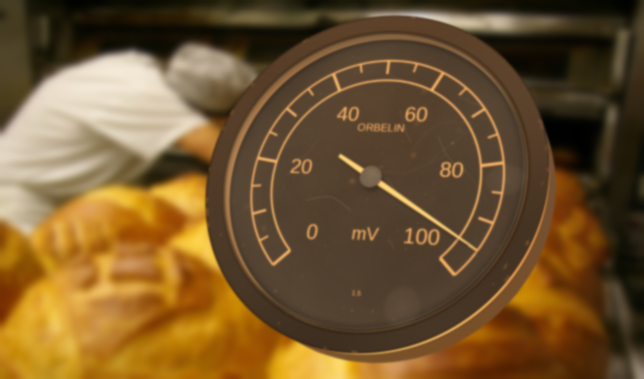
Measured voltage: 95 mV
